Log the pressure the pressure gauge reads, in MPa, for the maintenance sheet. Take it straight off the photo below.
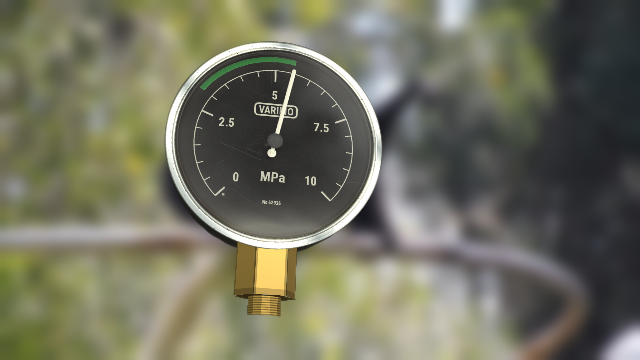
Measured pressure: 5.5 MPa
